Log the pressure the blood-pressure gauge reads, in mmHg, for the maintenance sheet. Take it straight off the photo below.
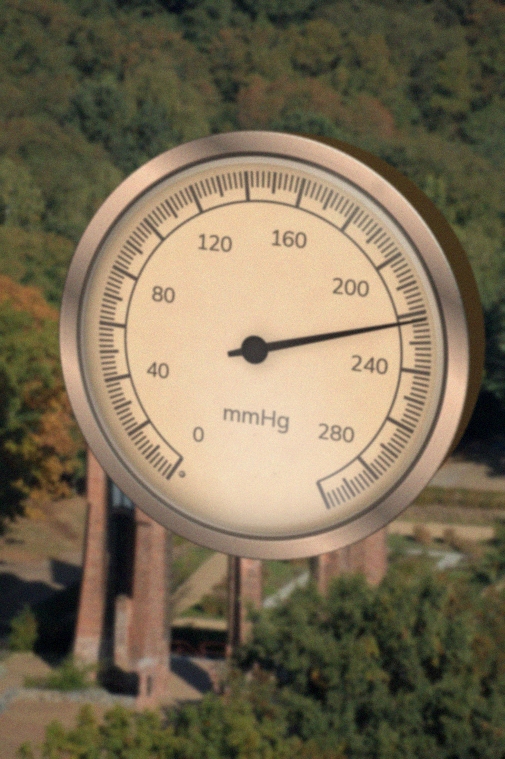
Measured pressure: 222 mmHg
